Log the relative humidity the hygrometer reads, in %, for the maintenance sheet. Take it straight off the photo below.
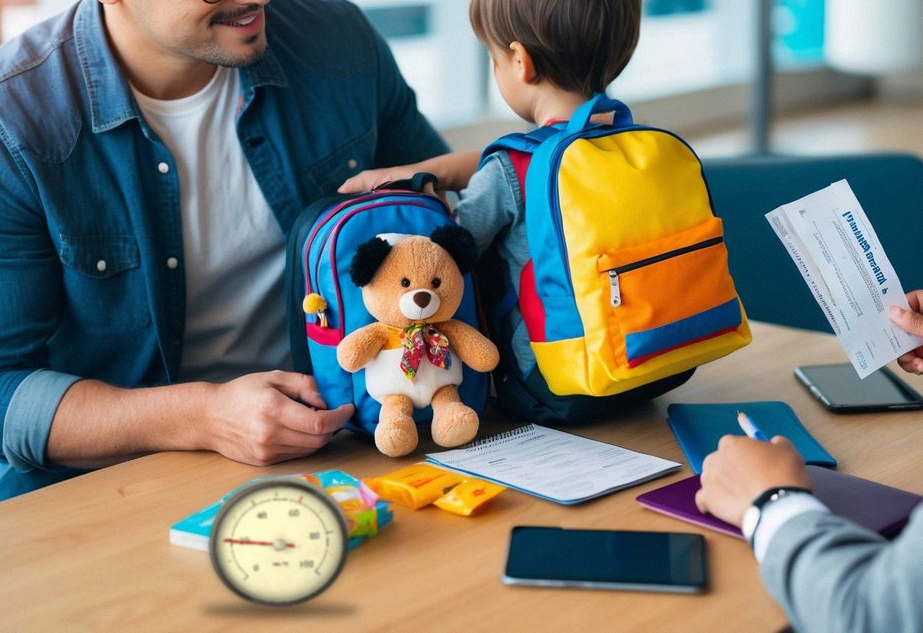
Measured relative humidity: 20 %
